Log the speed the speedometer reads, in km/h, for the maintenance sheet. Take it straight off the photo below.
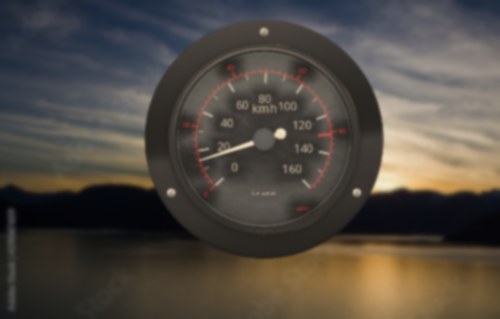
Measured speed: 15 km/h
